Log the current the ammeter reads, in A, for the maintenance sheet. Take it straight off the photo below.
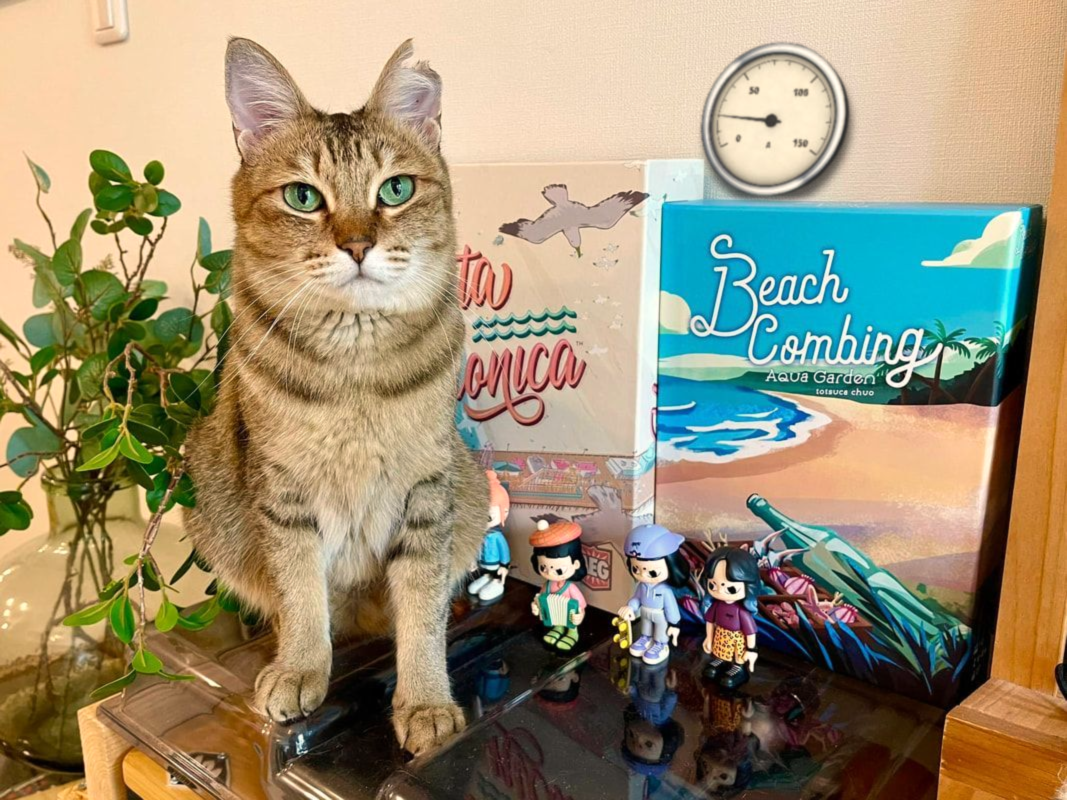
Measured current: 20 A
